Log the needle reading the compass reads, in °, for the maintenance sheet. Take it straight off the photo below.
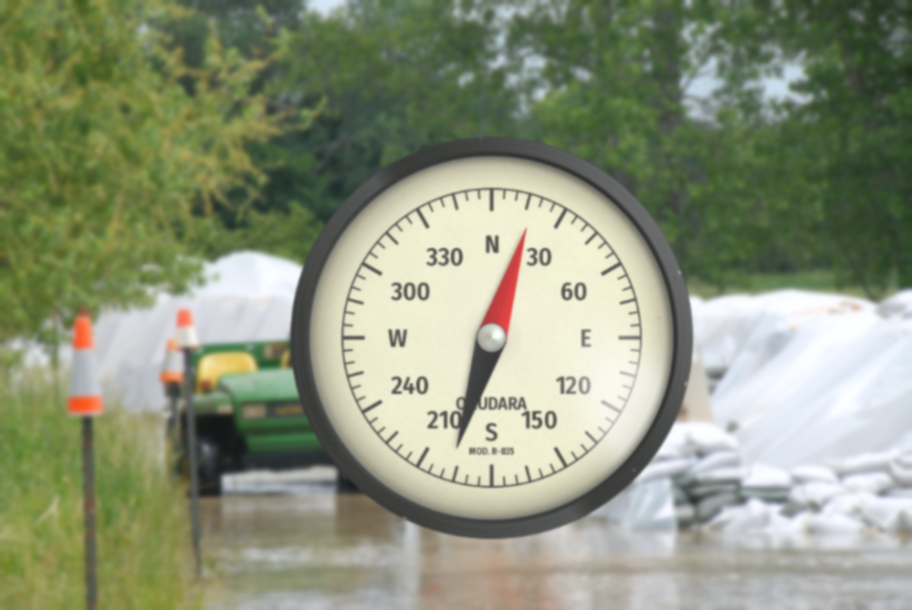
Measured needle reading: 17.5 °
